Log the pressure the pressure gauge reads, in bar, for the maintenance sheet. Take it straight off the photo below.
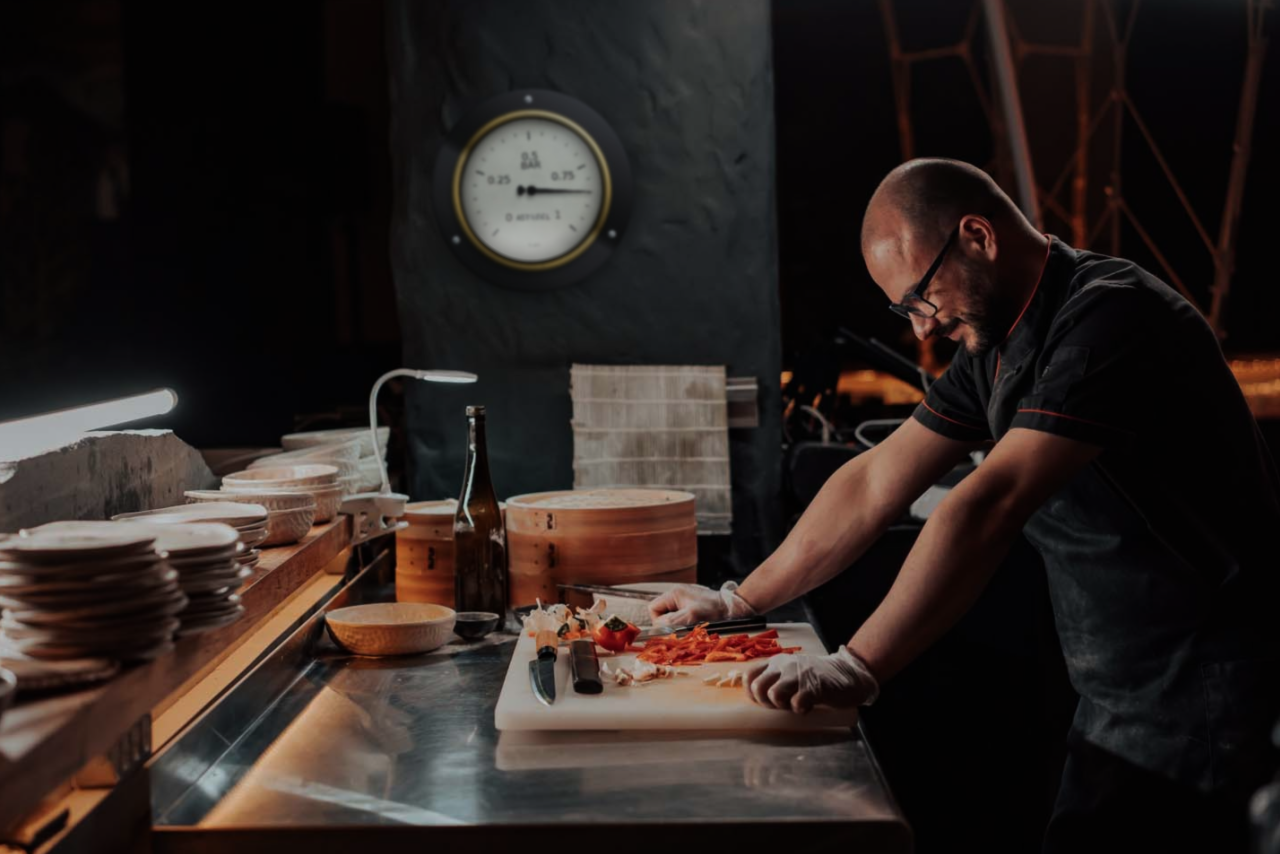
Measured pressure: 0.85 bar
